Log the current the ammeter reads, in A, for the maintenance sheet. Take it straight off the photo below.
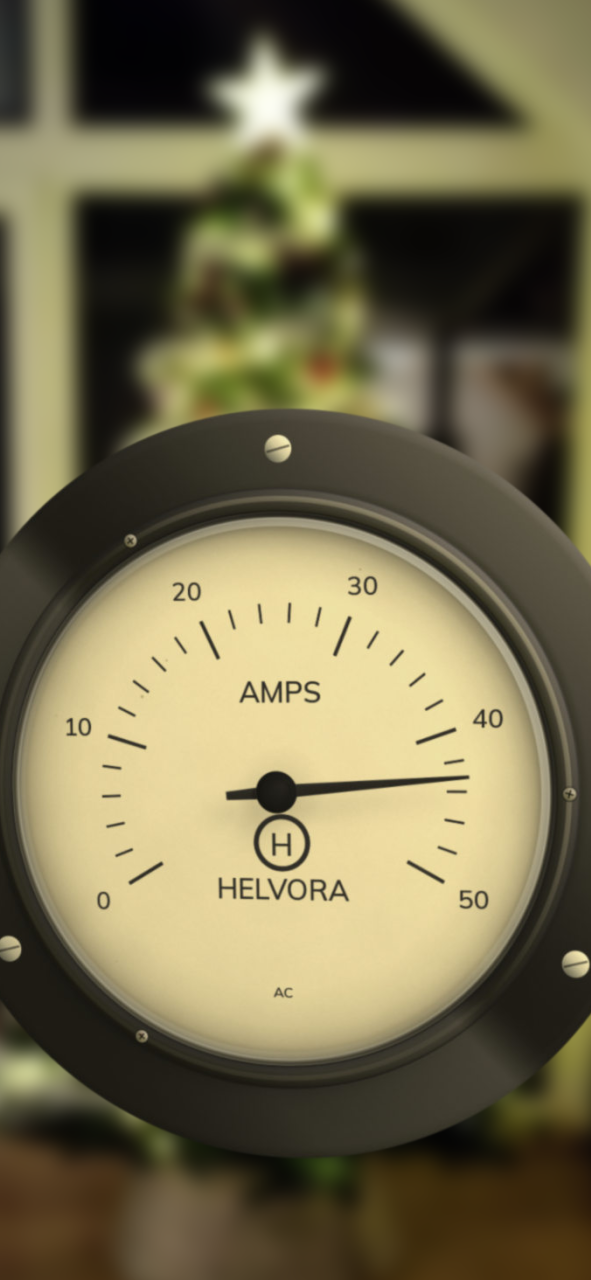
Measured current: 43 A
